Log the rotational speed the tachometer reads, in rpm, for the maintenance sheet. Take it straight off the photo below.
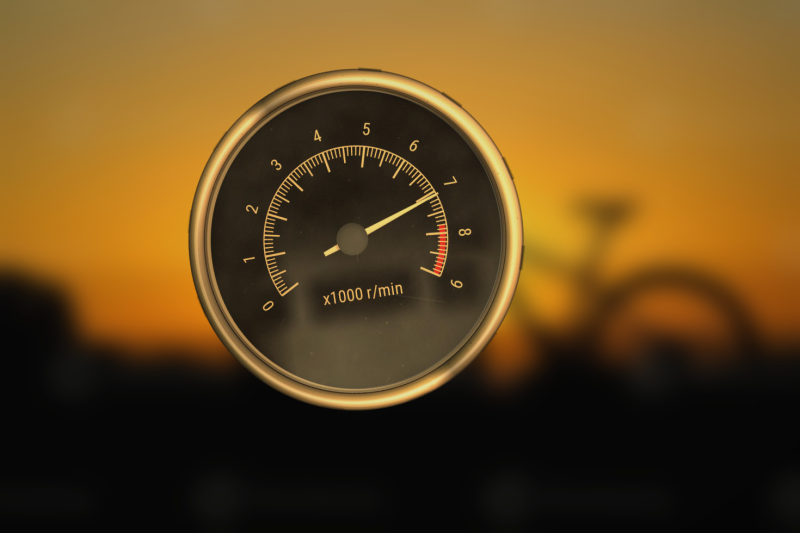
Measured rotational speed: 7100 rpm
